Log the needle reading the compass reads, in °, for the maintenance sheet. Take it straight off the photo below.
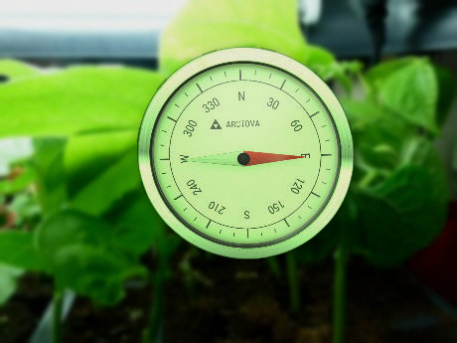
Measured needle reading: 90 °
